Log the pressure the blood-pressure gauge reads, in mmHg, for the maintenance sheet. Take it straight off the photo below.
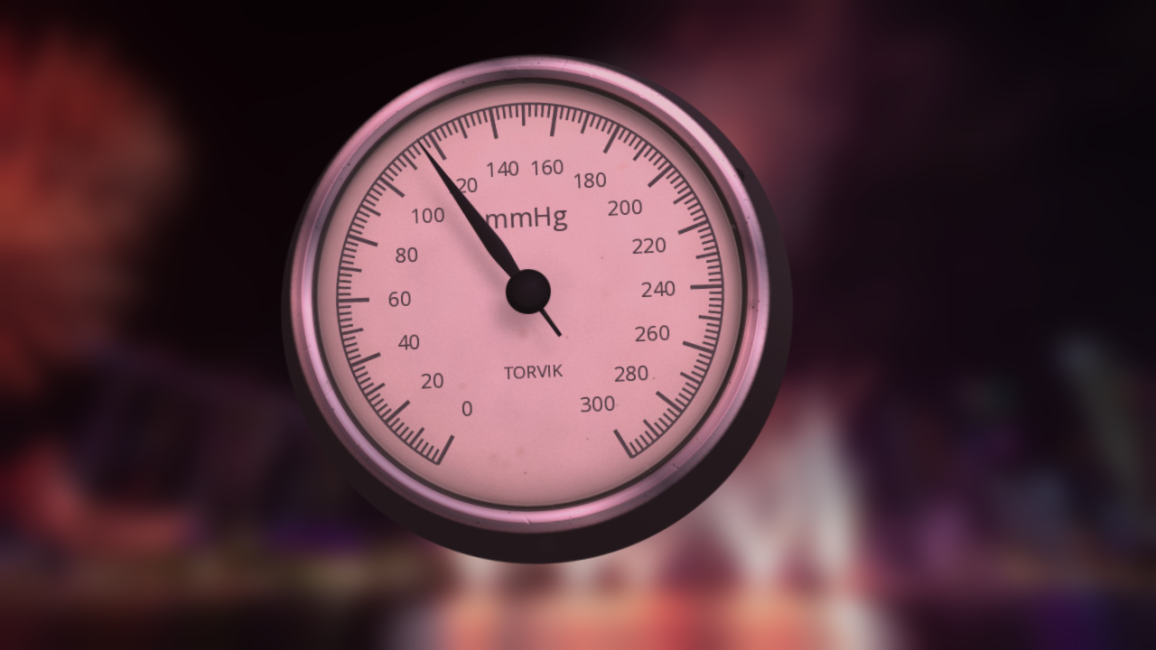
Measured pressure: 116 mmHg
